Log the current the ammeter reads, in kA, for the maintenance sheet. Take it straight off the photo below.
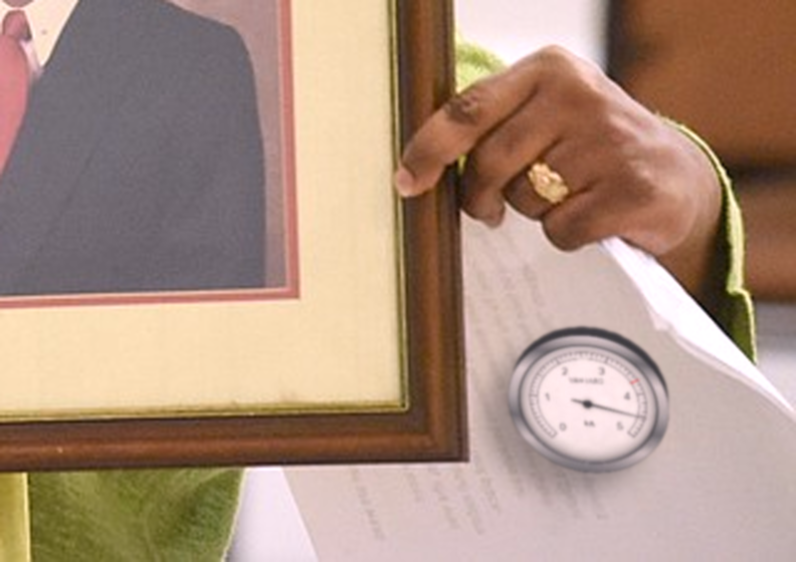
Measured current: 4.5 kA
